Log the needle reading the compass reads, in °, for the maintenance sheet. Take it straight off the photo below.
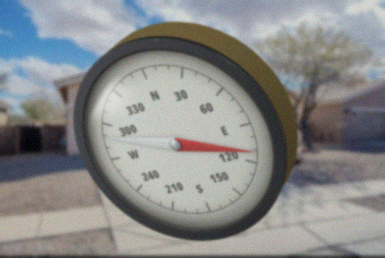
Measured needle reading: 110 °
